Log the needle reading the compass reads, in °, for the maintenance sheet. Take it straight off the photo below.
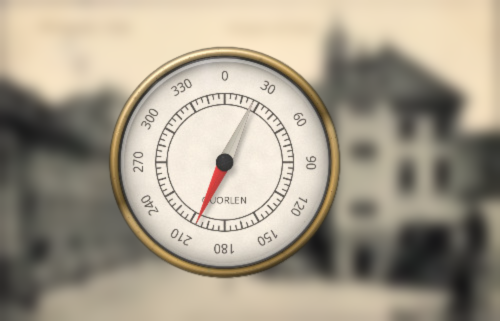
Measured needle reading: 205 °
